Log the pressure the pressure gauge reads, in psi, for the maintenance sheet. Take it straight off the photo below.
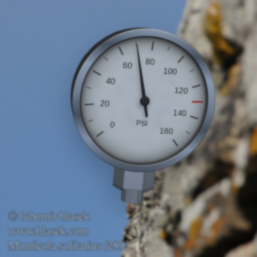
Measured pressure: 70 psi
